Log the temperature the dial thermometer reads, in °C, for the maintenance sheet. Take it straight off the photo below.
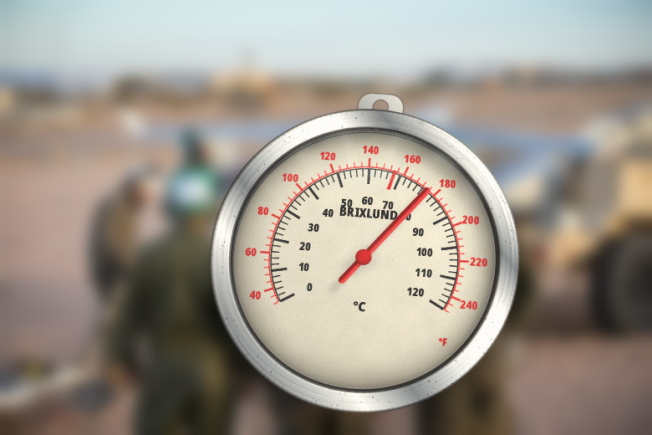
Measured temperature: 80 °C
